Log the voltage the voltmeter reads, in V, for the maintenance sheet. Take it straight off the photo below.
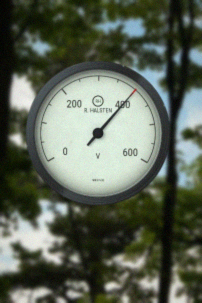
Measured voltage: 400 V
